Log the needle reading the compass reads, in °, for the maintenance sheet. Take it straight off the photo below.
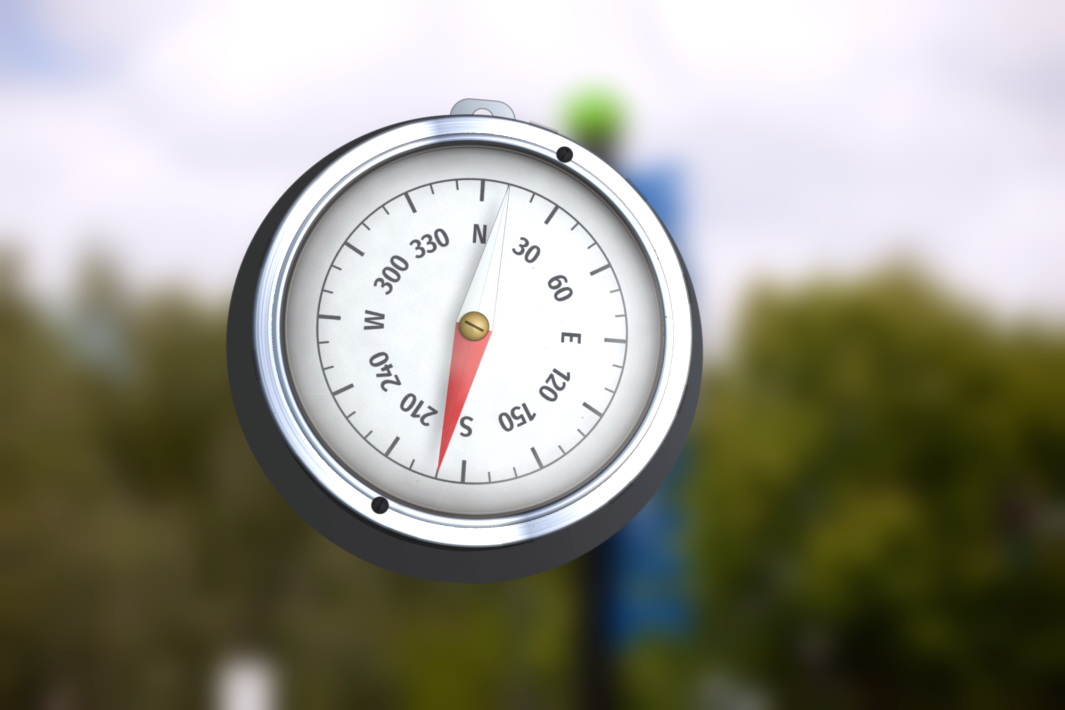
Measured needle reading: 190 °
